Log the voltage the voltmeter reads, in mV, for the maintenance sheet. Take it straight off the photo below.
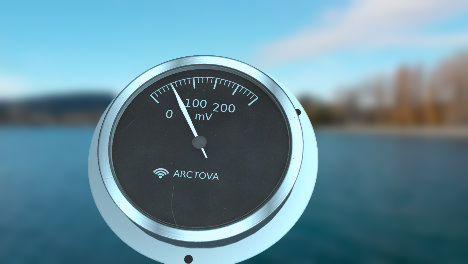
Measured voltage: 50 mV
